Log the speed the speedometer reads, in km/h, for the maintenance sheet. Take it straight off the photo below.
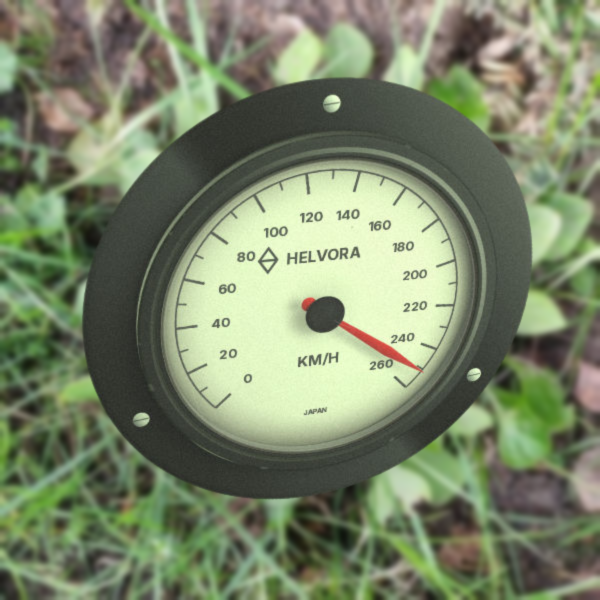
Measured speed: 250 km/h
